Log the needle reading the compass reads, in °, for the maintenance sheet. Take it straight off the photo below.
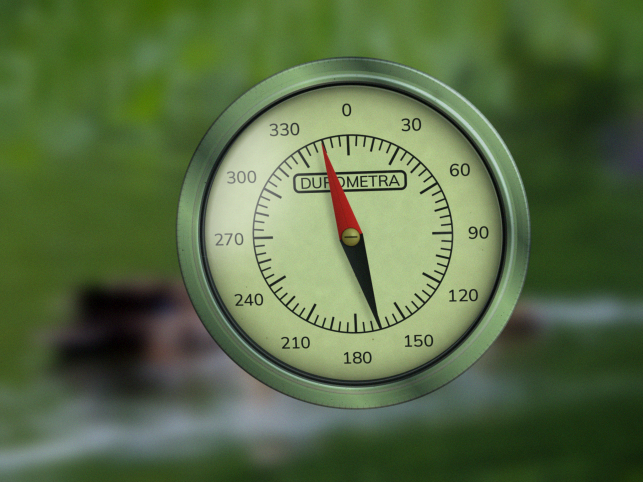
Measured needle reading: 345 °
